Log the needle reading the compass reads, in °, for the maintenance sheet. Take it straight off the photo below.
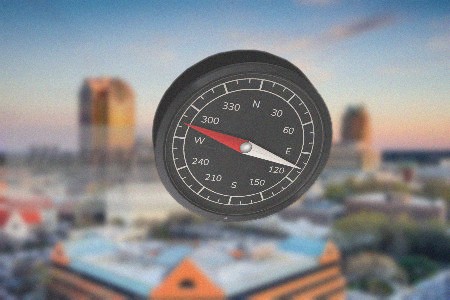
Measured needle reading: 285 °
